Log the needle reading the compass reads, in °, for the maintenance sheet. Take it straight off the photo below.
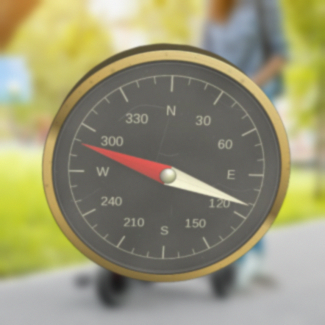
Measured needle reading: 290 °
